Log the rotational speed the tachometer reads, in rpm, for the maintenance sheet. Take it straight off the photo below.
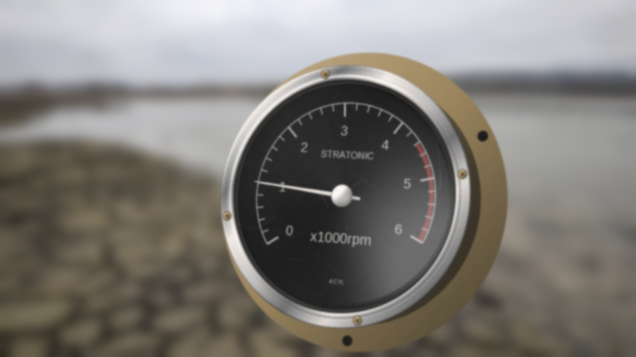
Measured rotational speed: 1000 rpm
